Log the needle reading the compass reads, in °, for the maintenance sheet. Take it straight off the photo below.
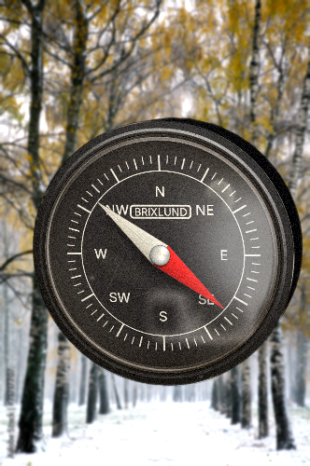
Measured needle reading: 130 °
